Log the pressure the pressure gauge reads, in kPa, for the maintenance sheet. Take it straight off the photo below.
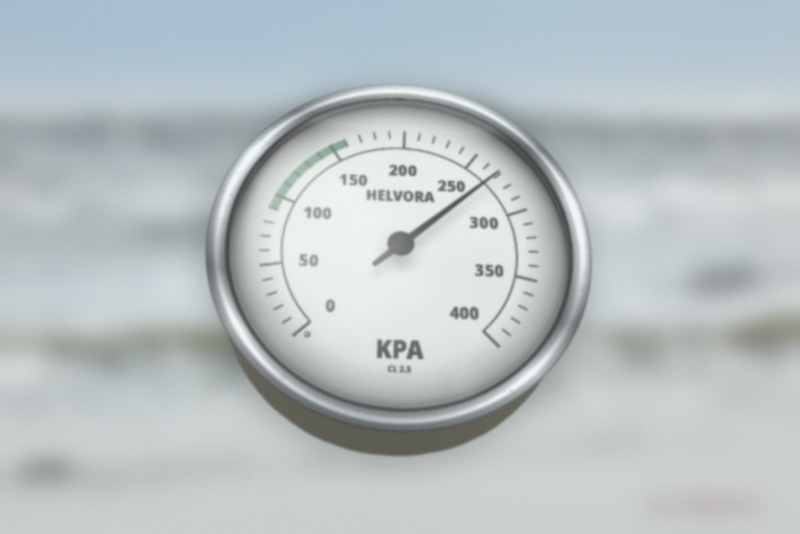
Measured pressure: 270 kPa
